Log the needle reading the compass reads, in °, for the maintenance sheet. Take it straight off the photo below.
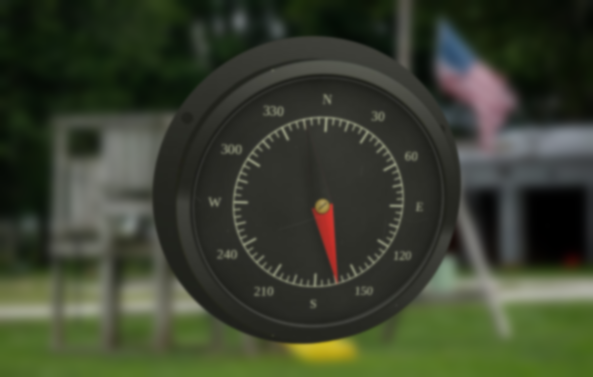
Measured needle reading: 165 °
